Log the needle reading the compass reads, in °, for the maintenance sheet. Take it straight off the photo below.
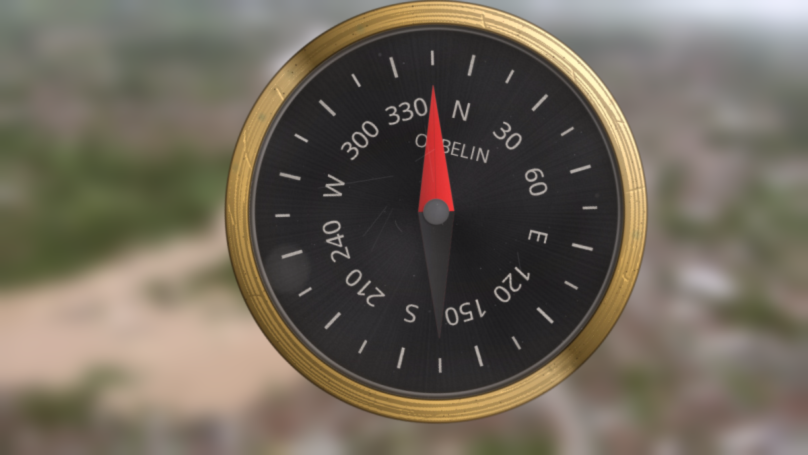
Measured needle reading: 345 °
